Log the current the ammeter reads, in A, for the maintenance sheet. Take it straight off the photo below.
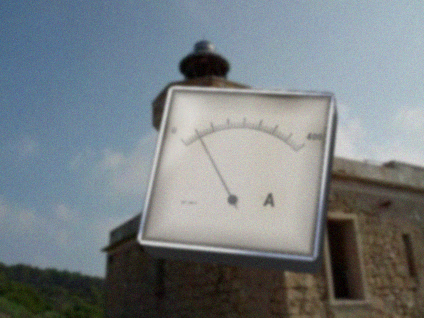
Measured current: 50 A
